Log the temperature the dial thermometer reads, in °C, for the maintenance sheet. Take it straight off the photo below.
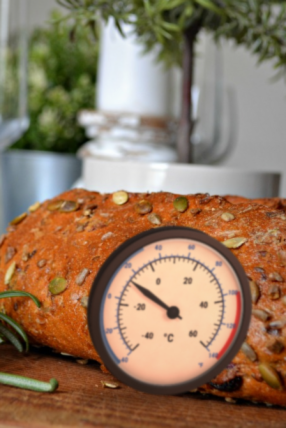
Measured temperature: -10 °C
